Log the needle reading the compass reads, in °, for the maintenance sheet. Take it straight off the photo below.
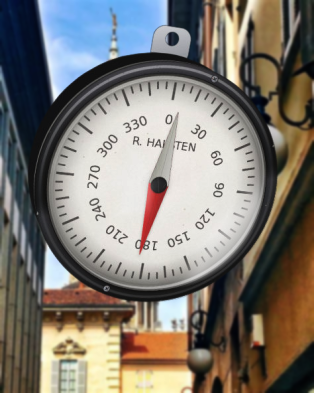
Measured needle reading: 185 °
